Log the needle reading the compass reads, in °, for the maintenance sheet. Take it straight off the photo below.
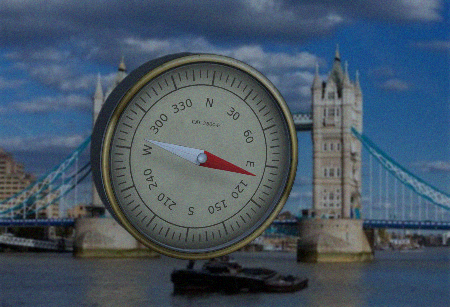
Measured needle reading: 100 °
